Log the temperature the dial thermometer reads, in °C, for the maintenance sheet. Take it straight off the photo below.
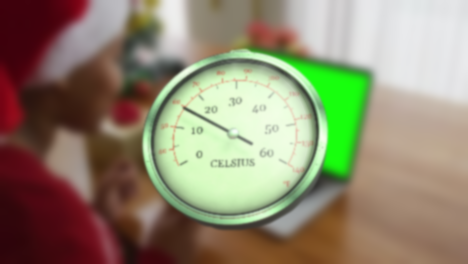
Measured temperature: 15 °C
